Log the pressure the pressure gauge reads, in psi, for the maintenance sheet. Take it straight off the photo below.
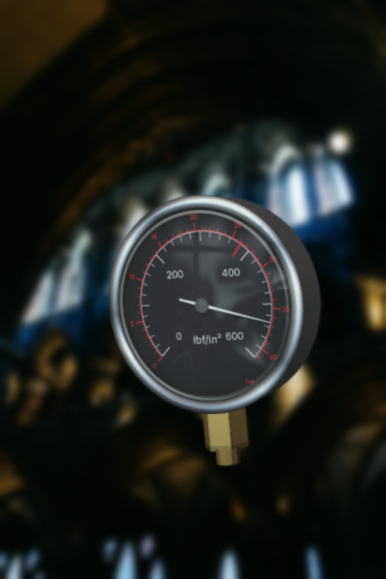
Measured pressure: 530 psi
